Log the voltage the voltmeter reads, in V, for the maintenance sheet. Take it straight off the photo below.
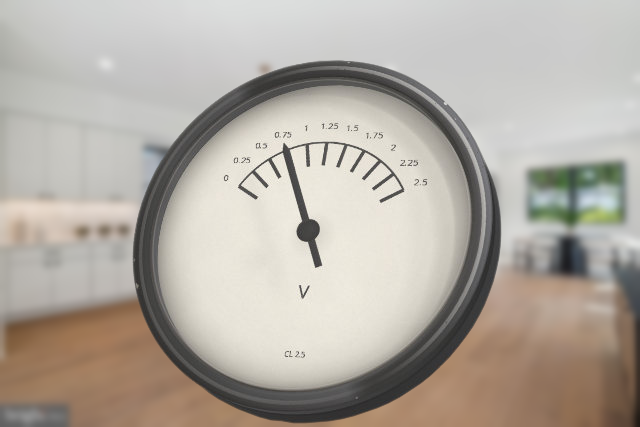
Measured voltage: 0.75 V
